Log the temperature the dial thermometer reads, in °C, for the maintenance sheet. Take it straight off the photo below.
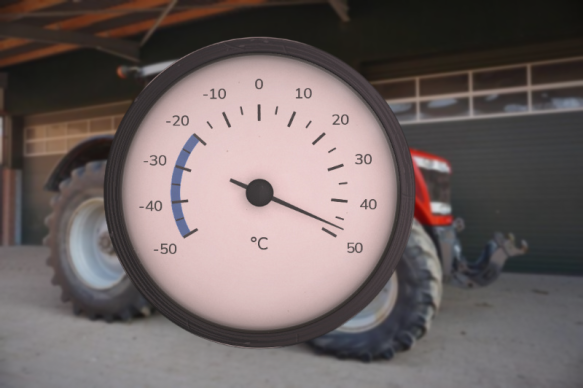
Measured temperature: 47.5 °C
